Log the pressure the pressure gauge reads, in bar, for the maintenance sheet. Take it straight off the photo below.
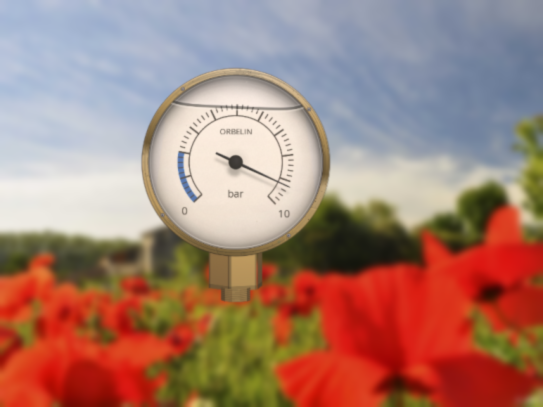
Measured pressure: 9.2 bar
